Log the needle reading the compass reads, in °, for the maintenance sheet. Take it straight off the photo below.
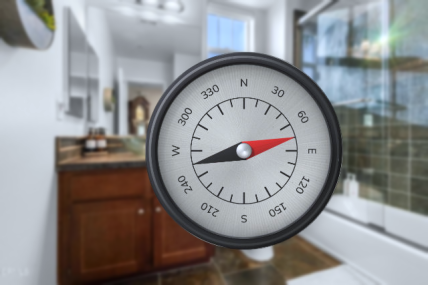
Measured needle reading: 75 °
